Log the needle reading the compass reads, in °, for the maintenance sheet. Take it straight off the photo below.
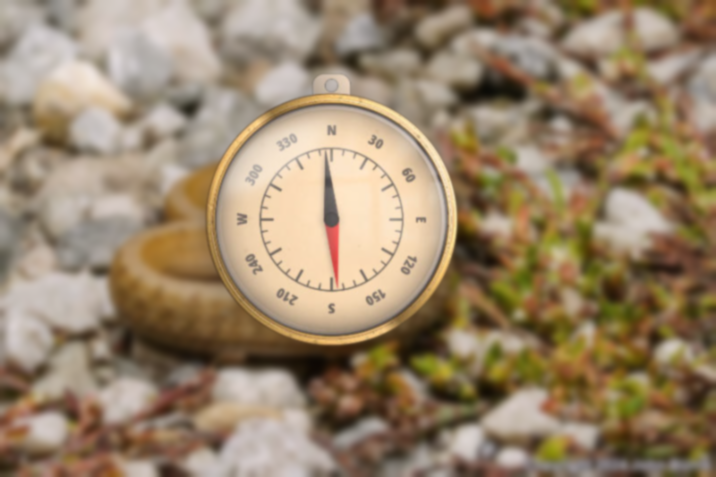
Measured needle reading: 175 °
